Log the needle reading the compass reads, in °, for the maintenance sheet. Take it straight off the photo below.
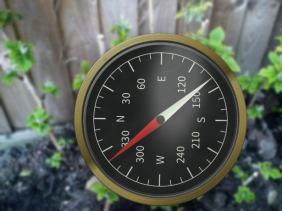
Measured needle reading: 320 °
